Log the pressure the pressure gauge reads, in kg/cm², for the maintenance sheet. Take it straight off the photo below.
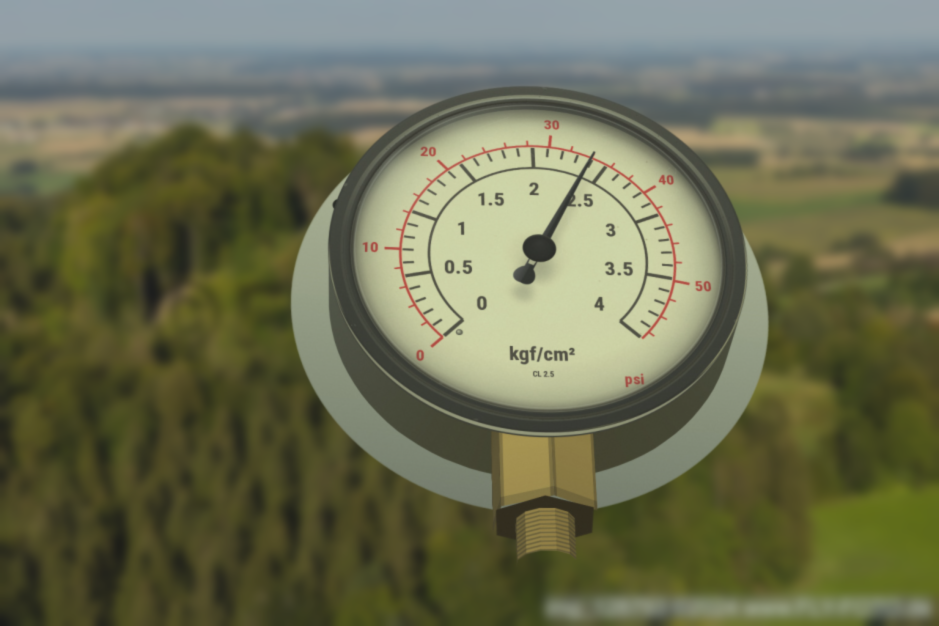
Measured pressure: 2.4 kg/cm²
